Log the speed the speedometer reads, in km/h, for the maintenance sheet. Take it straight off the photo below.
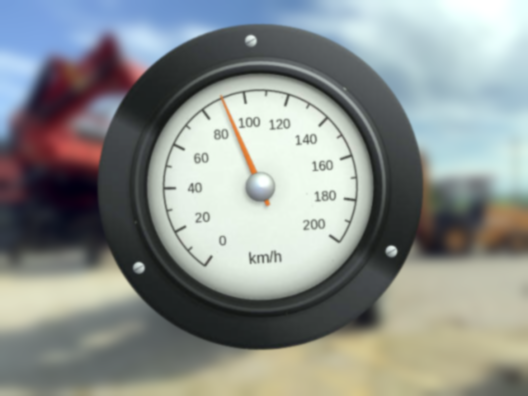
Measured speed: 90 km/h
